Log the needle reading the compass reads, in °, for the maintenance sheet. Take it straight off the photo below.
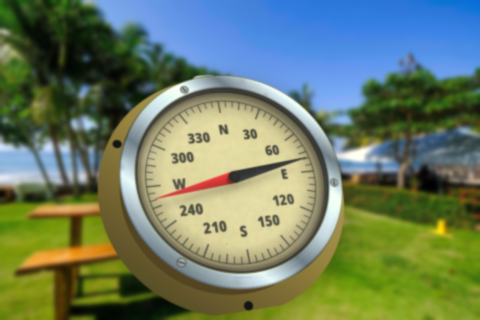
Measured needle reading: 260 °
